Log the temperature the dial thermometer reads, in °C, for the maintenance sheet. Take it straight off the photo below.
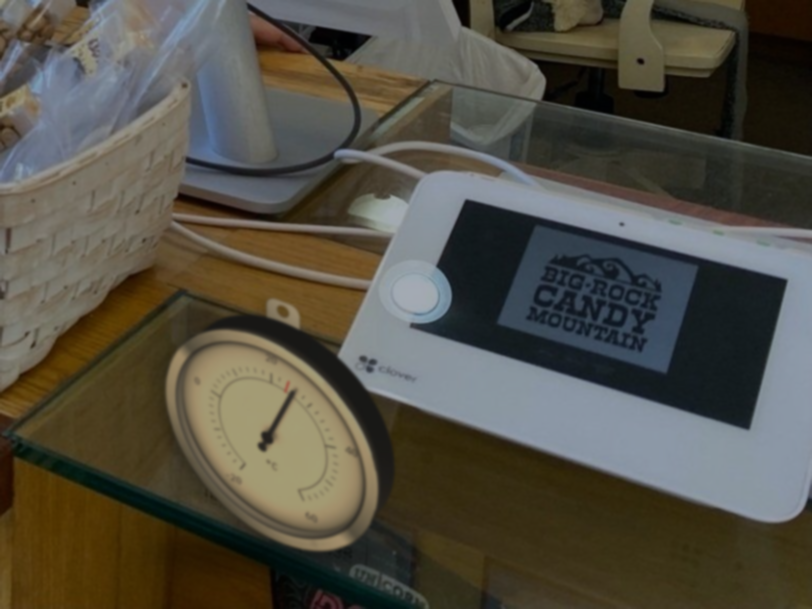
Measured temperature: 26 °C
